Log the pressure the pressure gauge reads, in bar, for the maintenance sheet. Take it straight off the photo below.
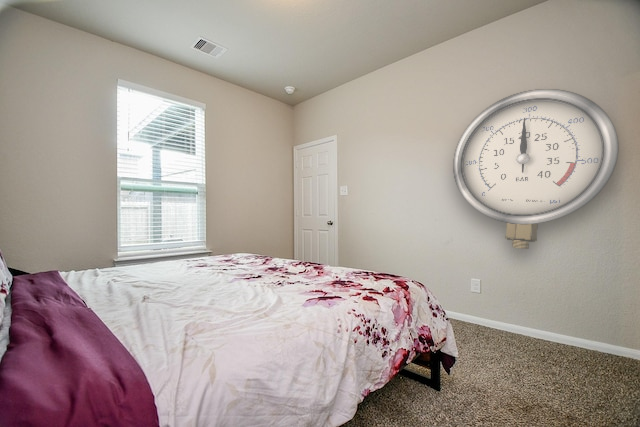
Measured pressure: 20 bar
